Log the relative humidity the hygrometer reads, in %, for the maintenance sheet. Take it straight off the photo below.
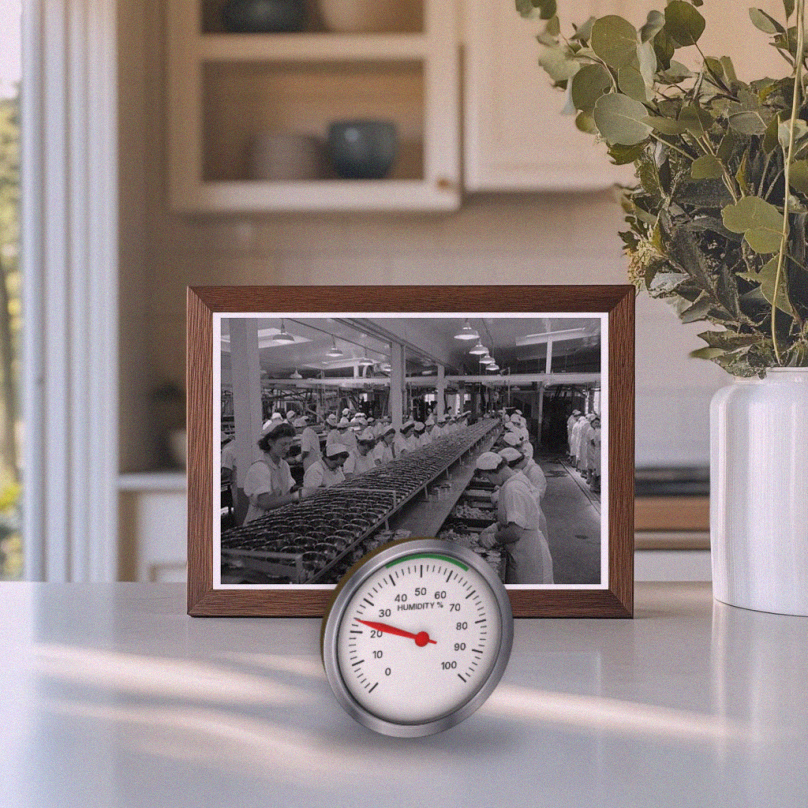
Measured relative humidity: 24 %
